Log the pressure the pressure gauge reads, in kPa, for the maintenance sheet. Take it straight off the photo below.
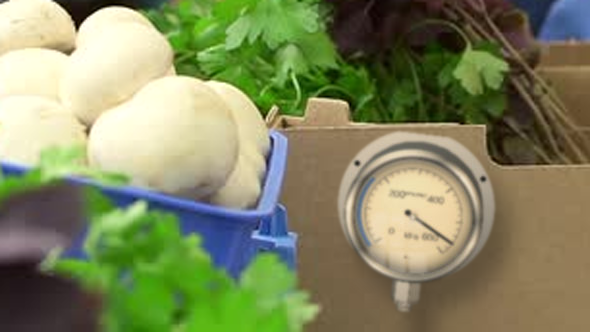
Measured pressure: 560 kPa
